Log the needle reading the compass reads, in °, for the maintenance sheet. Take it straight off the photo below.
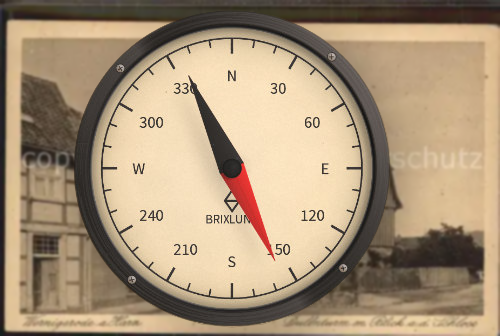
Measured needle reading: 155 °
